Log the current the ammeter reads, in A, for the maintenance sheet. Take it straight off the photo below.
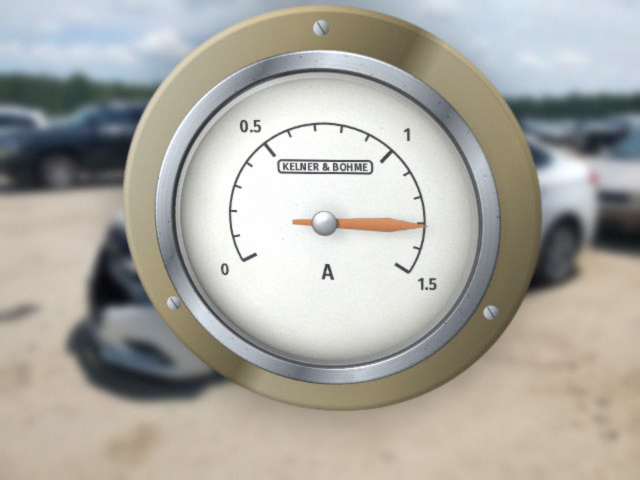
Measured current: 1.3 A
